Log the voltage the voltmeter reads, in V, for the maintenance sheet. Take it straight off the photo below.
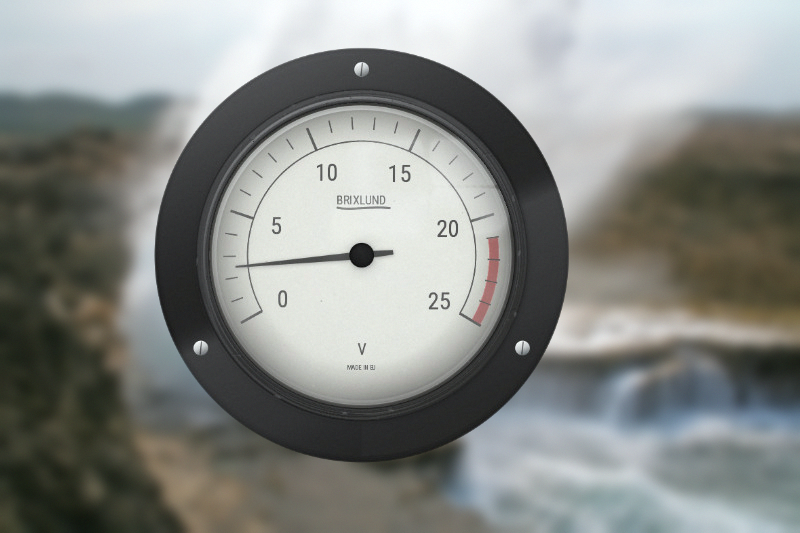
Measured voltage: 2.5 V
